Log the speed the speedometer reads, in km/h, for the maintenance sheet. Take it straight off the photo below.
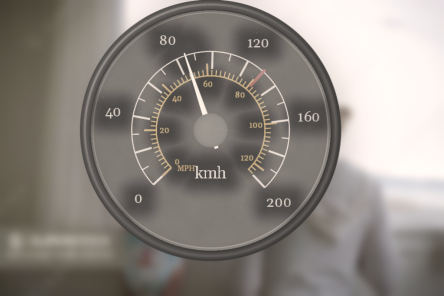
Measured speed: 85 km/h
